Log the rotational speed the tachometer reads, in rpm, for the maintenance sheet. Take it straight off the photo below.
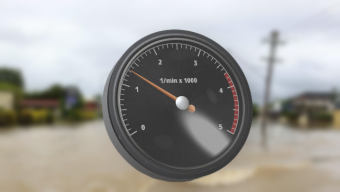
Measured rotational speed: 1300 rpm
